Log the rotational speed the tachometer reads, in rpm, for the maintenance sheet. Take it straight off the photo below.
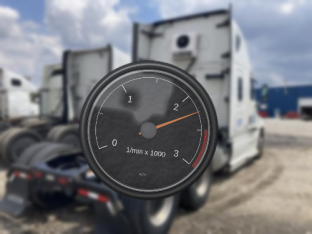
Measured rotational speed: 2250 rpm
